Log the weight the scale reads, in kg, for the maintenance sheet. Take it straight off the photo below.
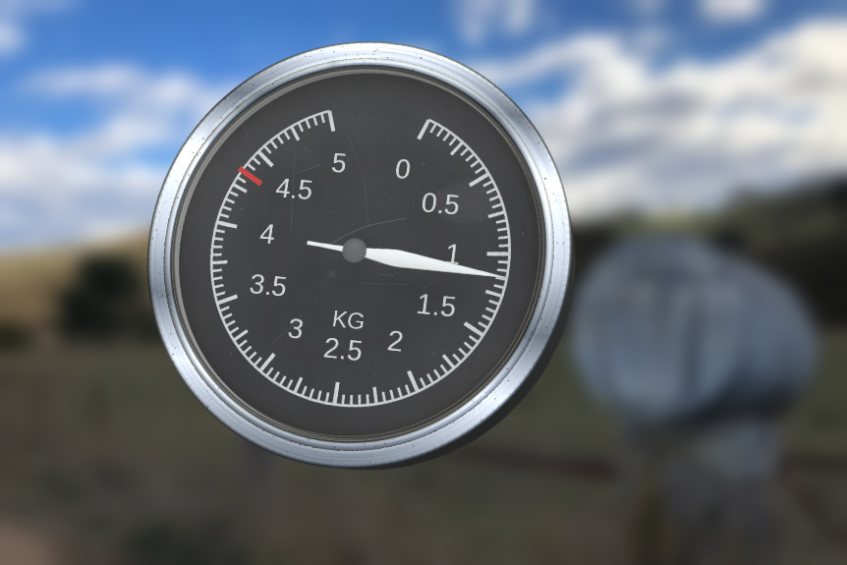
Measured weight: 1.15 kg
